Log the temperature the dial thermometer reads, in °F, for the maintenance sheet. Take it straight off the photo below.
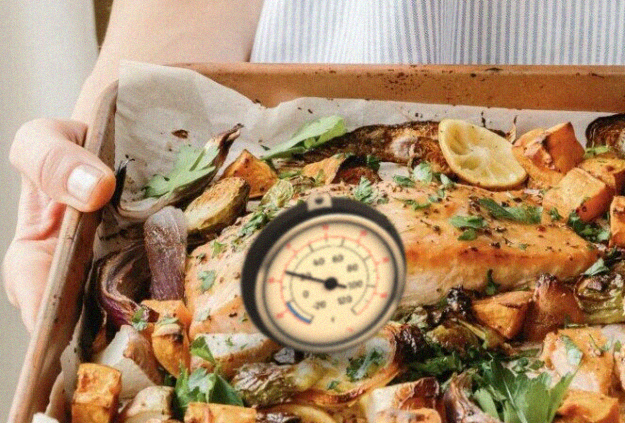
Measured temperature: 20 °F
